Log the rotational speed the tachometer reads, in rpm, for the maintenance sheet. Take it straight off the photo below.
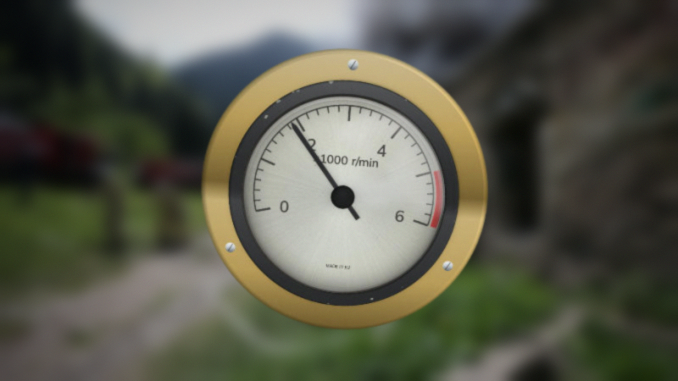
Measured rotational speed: 1900 rpm
